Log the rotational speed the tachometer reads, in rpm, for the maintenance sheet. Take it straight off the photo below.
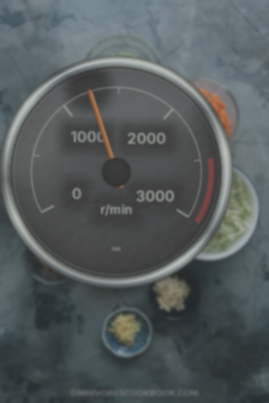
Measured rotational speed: 1250 rpm
